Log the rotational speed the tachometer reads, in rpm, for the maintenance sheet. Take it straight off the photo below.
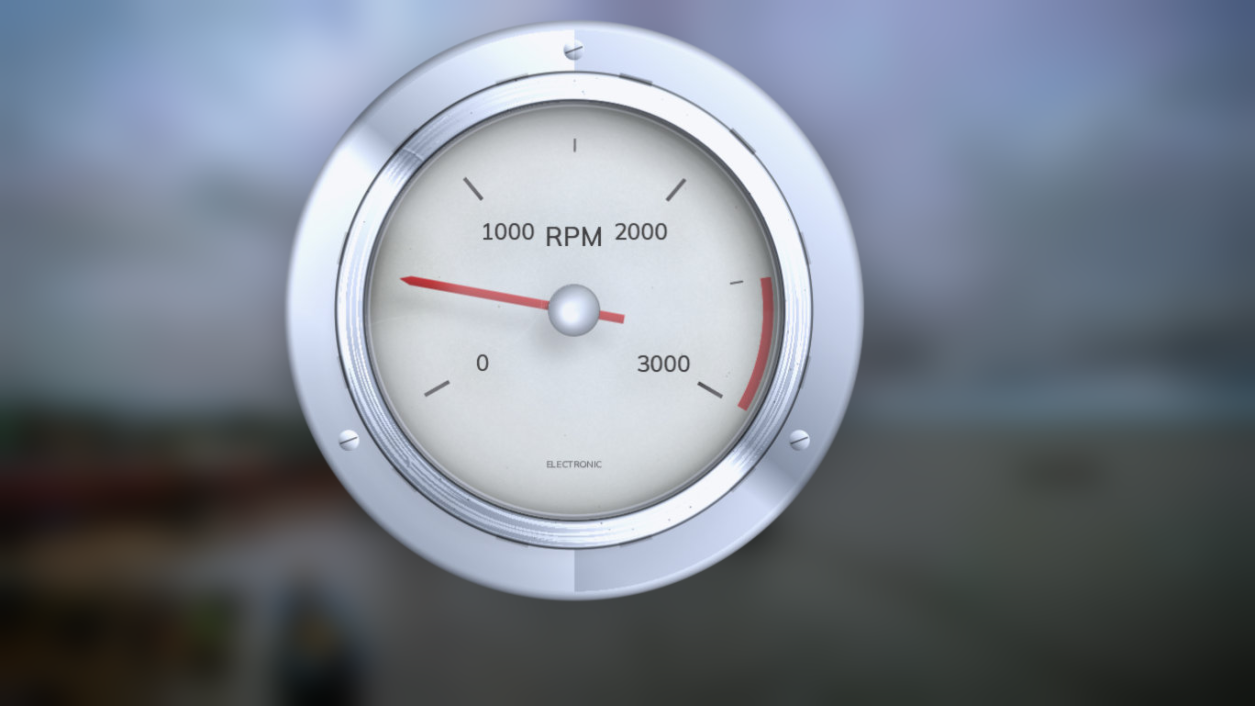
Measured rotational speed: 500 rpm
